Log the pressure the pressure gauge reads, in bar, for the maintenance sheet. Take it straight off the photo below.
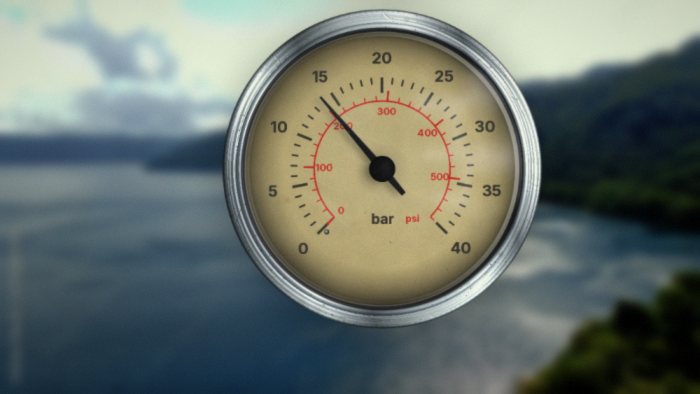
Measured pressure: 14 bar
